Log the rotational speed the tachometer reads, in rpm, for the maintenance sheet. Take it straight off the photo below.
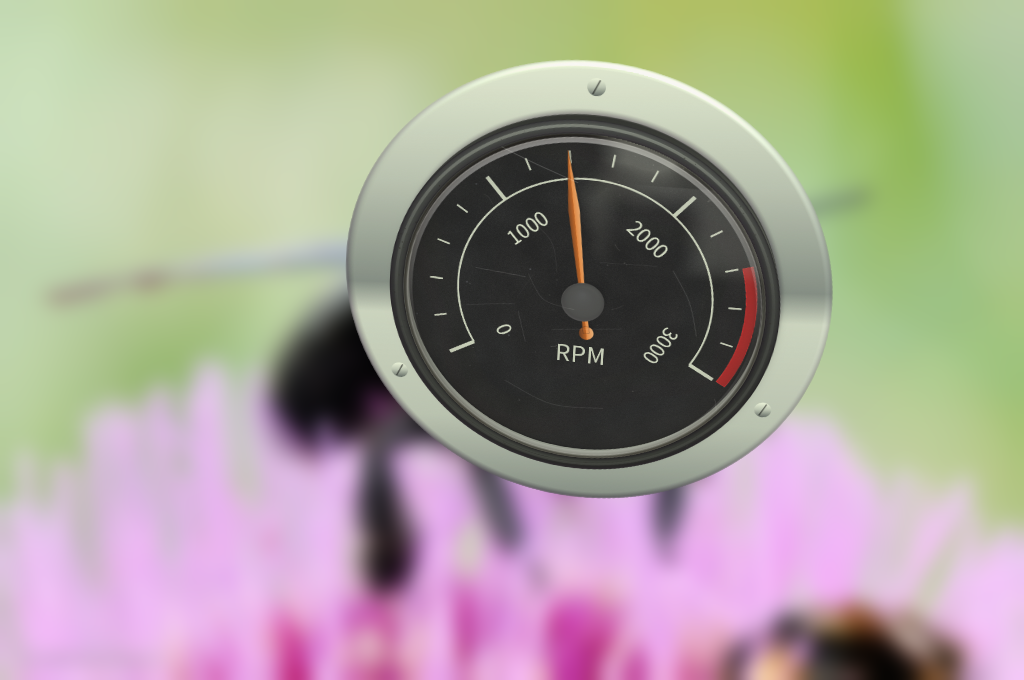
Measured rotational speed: 1400 rpm
